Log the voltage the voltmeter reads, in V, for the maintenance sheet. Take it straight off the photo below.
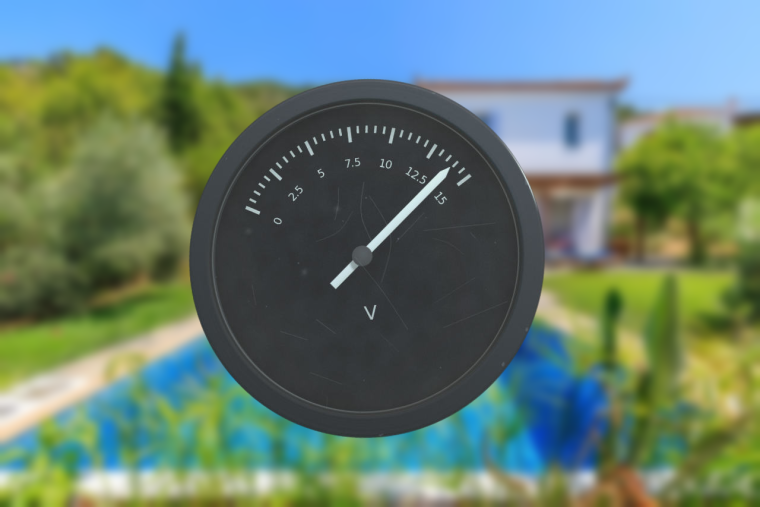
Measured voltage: 14 V
